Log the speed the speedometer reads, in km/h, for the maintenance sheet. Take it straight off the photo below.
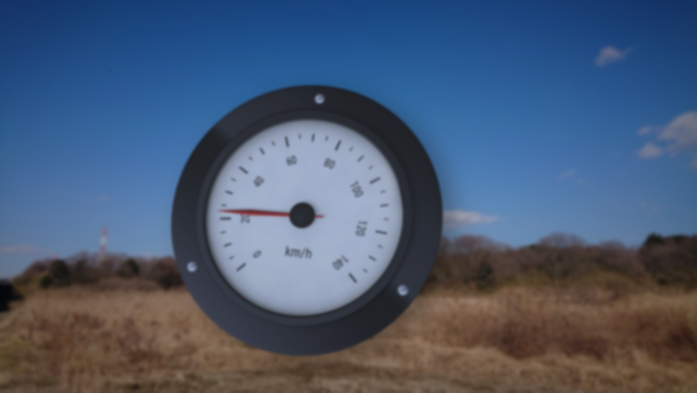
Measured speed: 22.5 km/h
